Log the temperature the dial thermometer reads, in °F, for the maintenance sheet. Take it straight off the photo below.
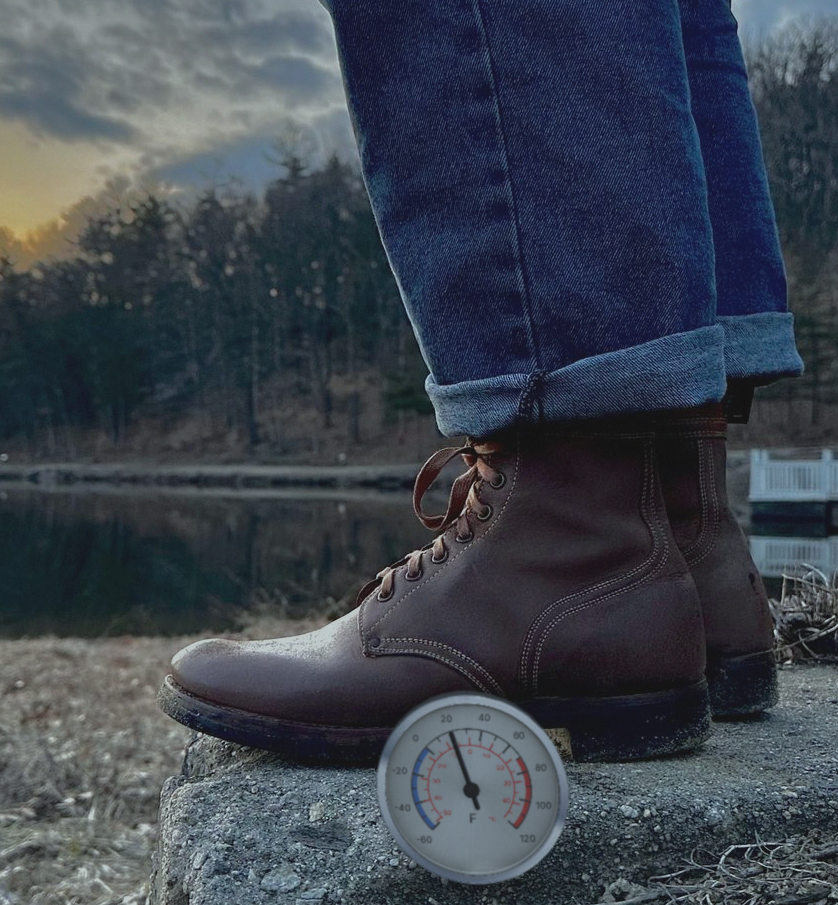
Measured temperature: 20 °F
